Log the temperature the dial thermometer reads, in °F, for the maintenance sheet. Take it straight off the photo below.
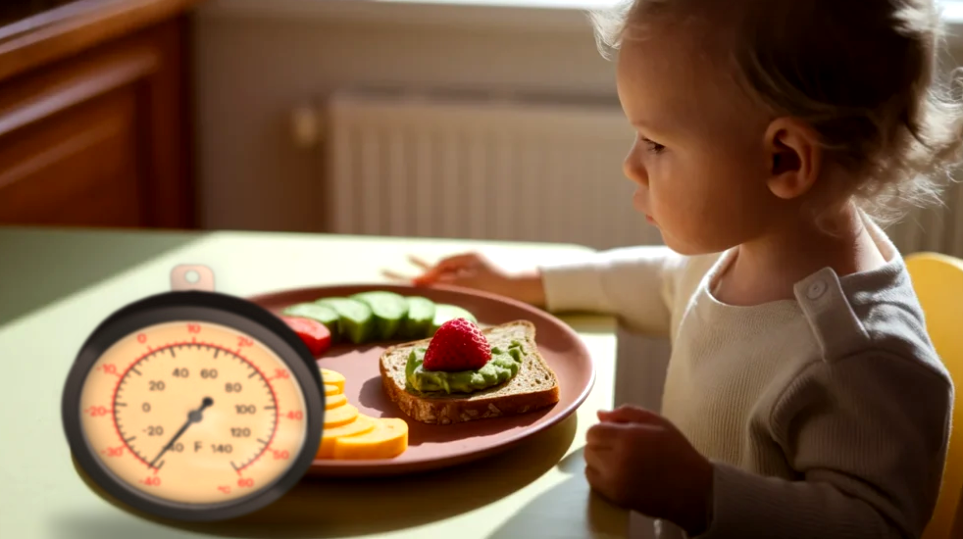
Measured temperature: -36 °F
